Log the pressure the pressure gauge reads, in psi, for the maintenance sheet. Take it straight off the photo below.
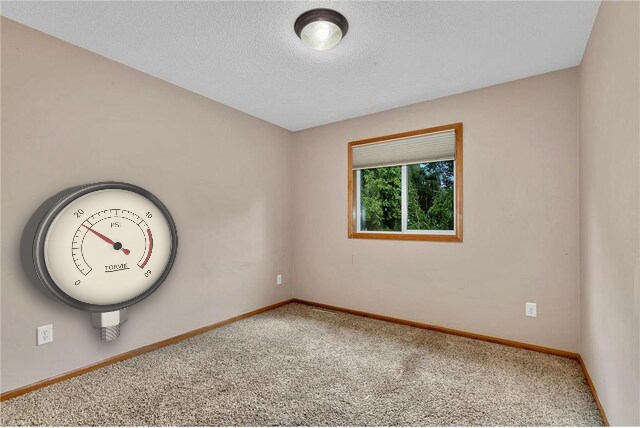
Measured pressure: 18 psi
